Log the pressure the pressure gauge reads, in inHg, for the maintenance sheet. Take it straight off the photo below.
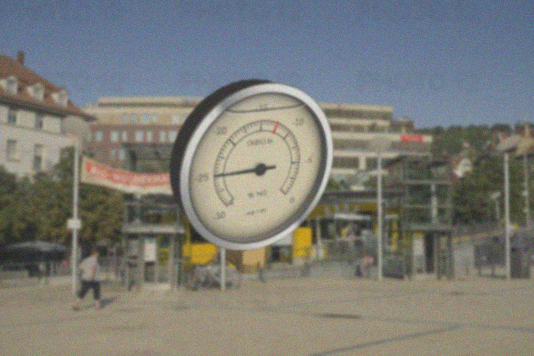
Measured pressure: -25 inHg
